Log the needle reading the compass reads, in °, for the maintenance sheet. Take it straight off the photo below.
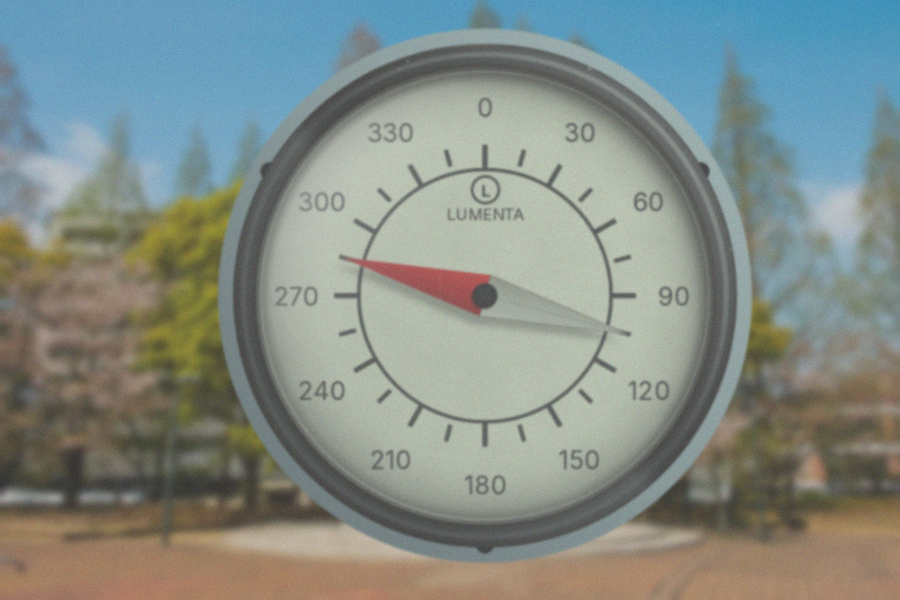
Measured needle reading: 285 °
